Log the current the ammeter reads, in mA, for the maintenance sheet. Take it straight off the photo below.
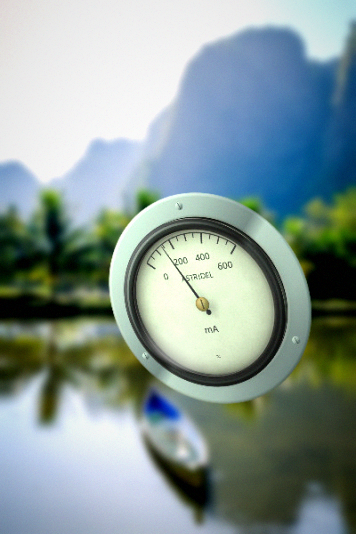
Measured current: 150 mA
